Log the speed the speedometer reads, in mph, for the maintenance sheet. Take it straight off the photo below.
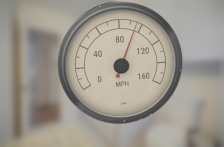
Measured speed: 95 mph
